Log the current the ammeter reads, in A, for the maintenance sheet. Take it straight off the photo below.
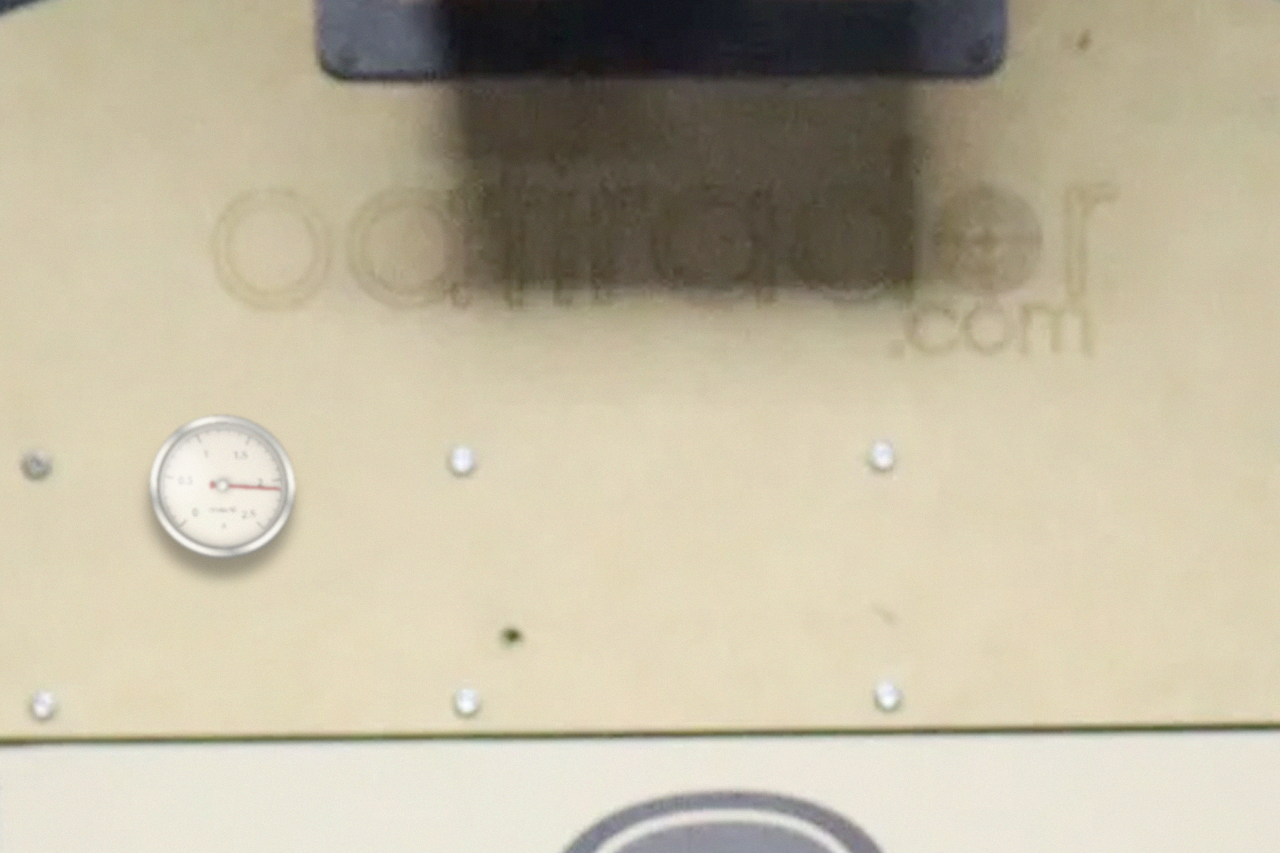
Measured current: 2.1 A
